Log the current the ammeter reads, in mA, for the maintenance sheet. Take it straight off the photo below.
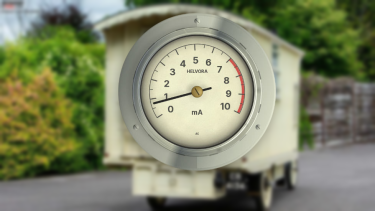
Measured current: 0.75 mA
